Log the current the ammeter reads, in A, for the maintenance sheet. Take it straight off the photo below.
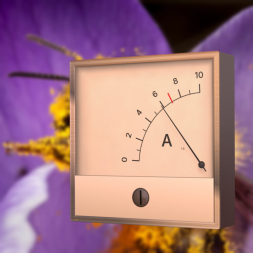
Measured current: 6 A
